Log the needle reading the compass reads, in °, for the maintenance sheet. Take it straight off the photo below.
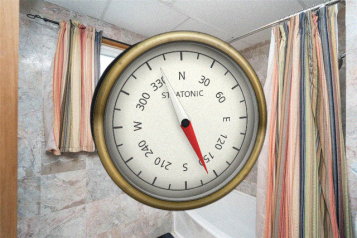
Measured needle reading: 157.5 °
